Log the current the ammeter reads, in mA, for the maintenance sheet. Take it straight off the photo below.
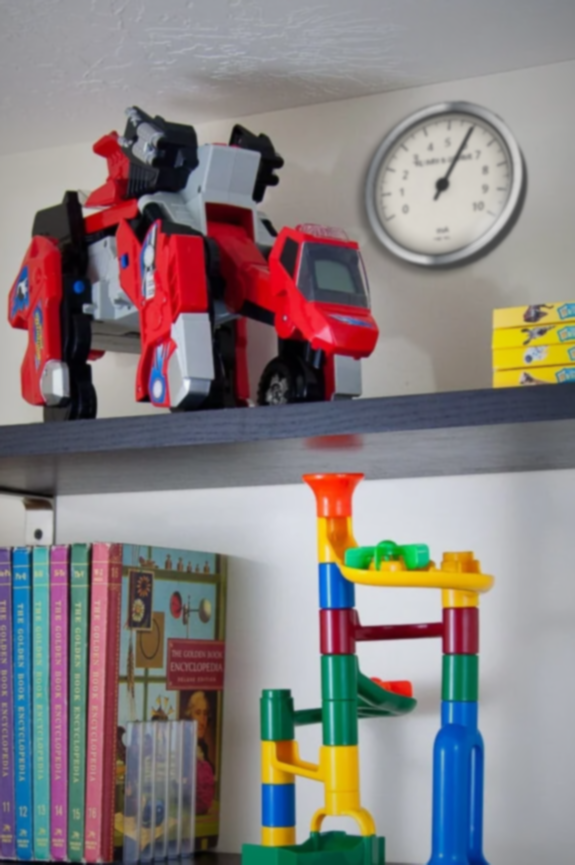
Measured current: 6 mA
